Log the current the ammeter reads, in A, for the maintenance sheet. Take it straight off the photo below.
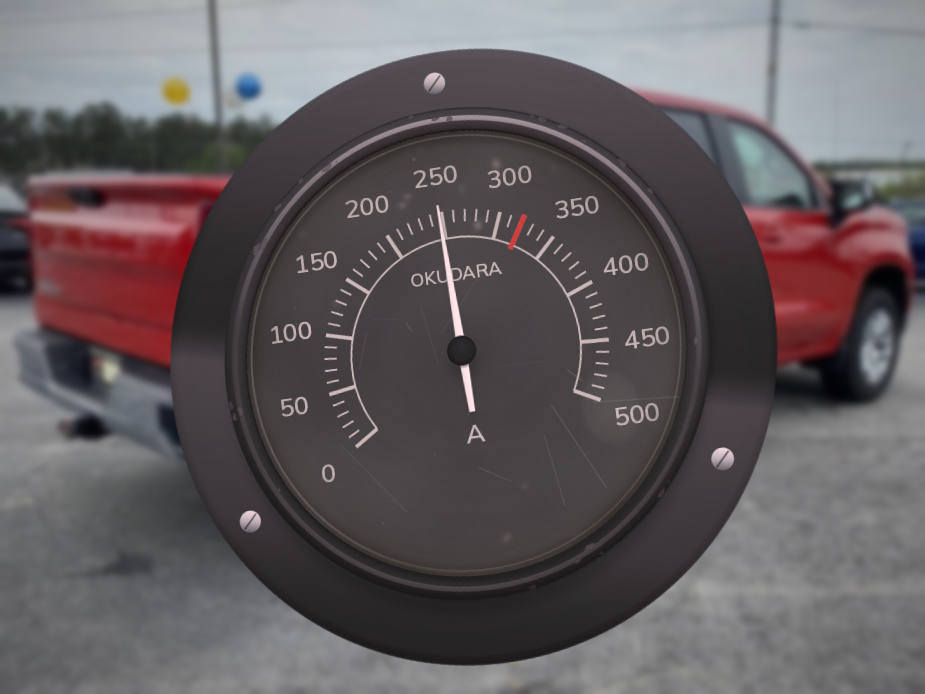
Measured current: 250 A
